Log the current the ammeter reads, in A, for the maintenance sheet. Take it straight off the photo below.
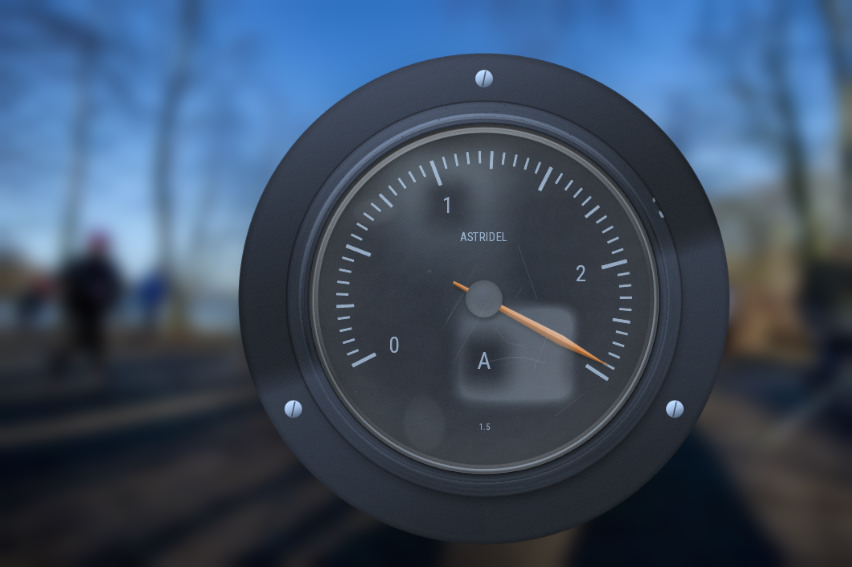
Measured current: 2.45 A
